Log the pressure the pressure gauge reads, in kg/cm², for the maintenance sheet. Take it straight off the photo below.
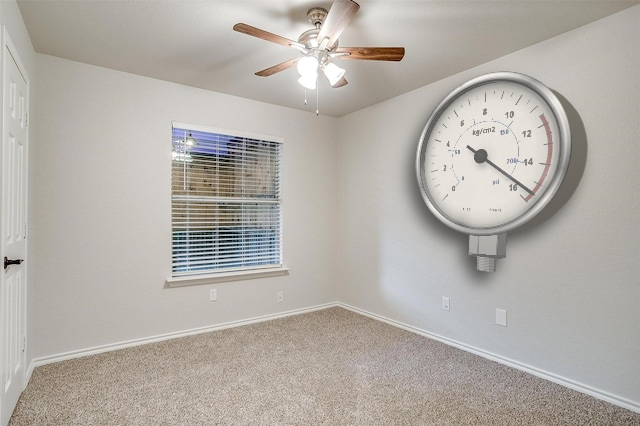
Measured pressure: 15.5 kg/cm²
